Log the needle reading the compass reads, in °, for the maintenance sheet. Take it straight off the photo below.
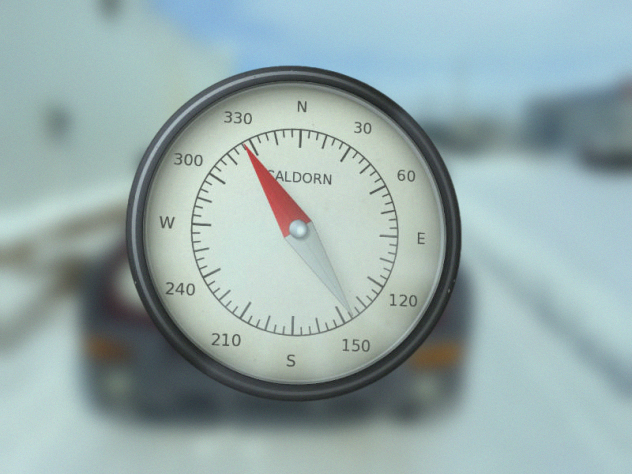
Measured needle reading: 325 °
